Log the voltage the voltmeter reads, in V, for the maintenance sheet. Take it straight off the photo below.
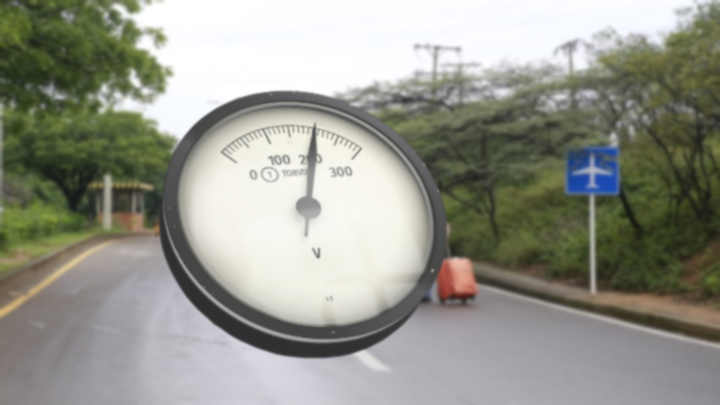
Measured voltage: 200 V
